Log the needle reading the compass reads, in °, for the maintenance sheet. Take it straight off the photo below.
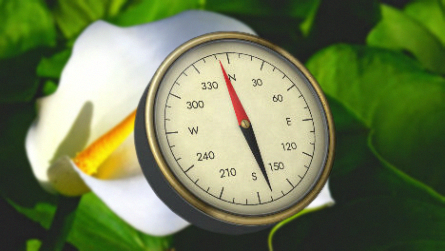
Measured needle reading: 350 °
